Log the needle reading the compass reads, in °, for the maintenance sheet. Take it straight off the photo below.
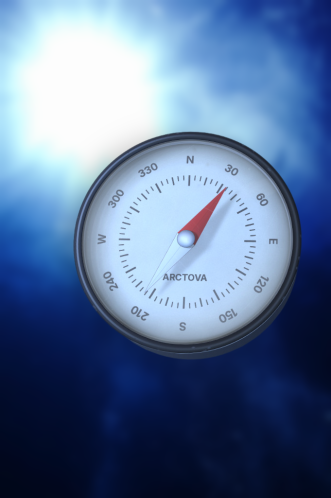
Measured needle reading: 35 °
